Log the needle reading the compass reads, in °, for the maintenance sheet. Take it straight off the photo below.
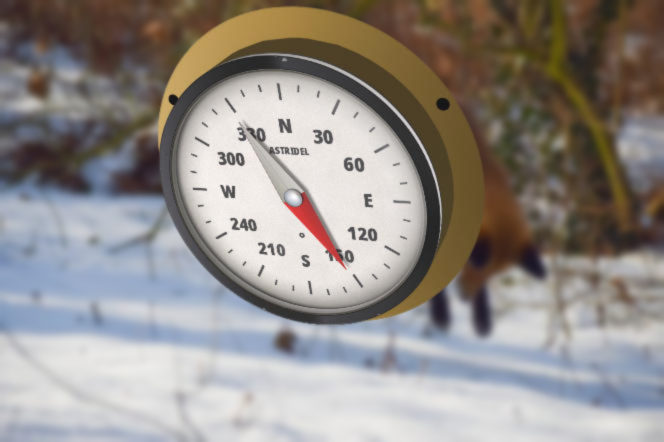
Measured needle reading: 150 °
